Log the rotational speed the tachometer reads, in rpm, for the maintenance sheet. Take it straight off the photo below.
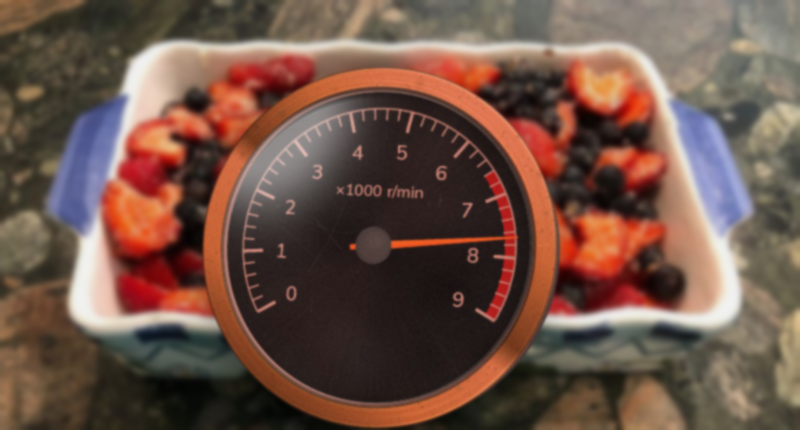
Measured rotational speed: 7700 rpm
